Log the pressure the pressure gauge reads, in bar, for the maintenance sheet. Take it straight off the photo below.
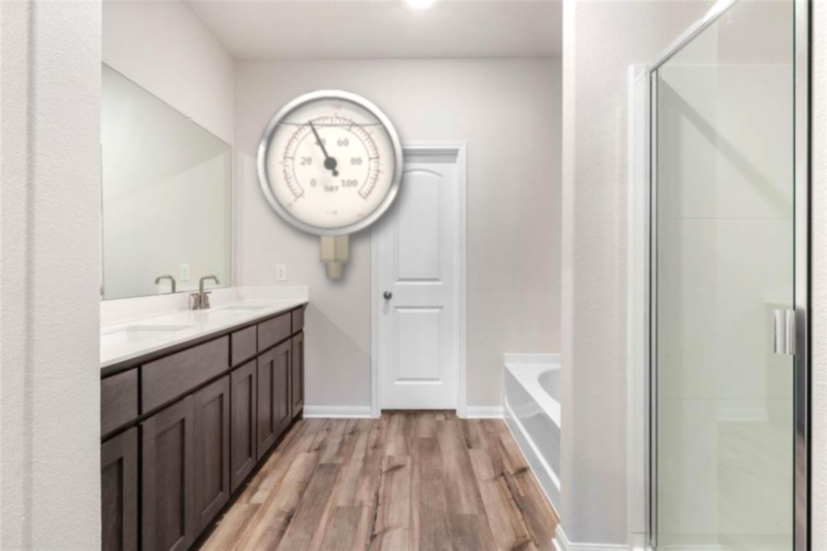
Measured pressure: 40 bar
